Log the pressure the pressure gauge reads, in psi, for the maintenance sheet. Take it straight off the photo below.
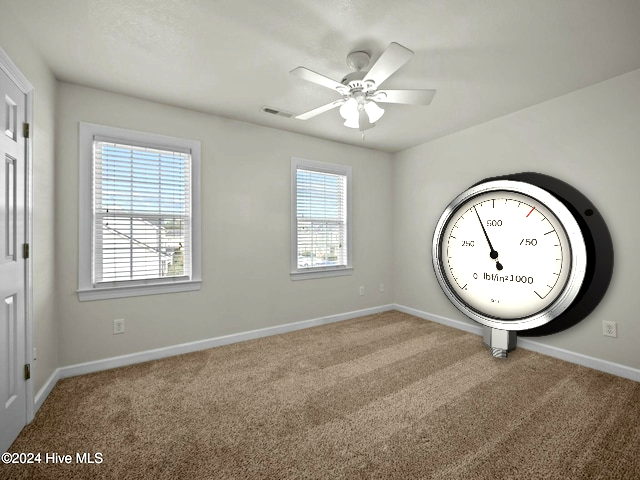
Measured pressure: 425 psi
